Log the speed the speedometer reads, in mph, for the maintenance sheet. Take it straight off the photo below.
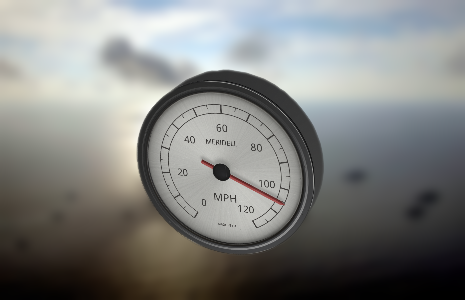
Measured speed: 105 mph
